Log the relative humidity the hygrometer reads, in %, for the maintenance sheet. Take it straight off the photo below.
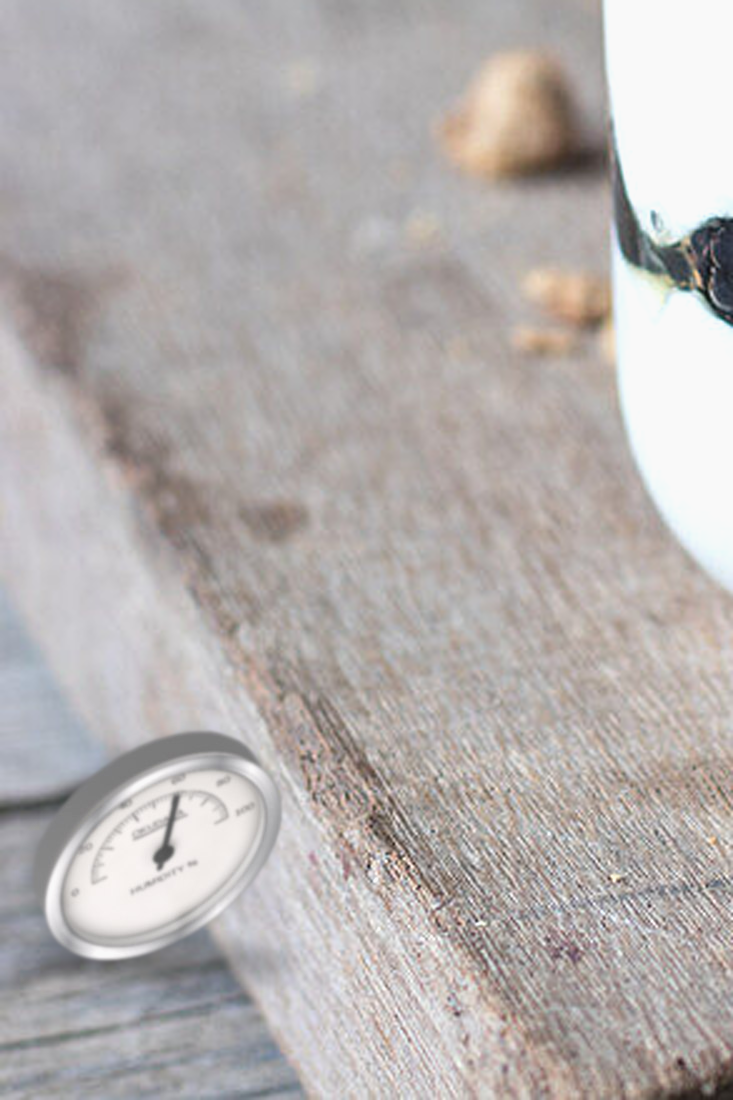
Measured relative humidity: 60 %
